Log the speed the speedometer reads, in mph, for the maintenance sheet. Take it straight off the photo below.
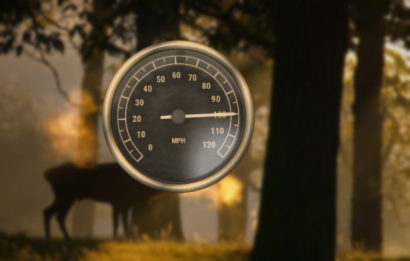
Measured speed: 100 mph
